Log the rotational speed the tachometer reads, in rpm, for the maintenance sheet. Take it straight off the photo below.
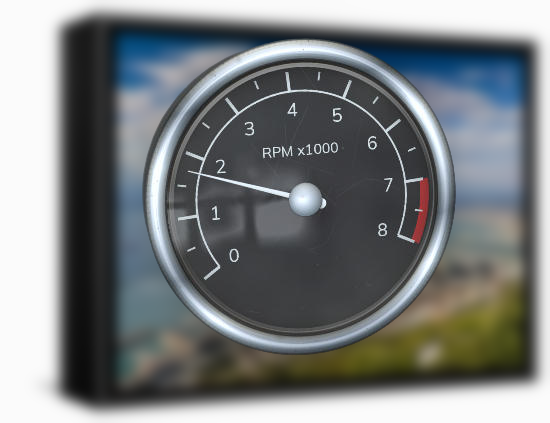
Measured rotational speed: 1750 rpm
